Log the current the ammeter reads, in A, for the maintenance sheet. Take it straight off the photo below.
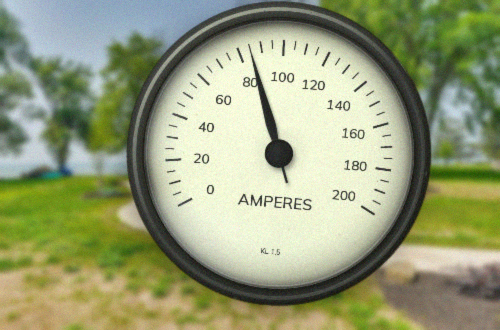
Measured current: 85 A
